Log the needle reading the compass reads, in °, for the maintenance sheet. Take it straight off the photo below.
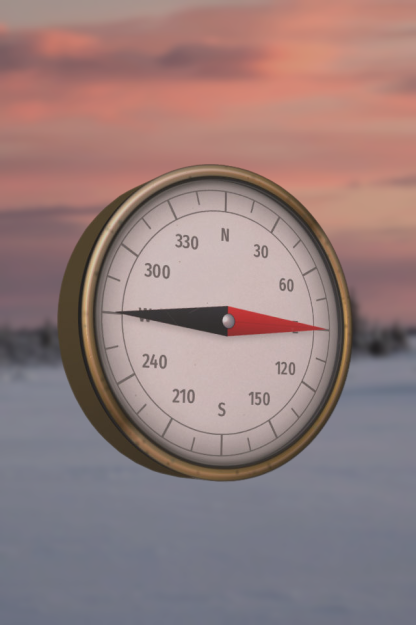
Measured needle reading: 90 °
